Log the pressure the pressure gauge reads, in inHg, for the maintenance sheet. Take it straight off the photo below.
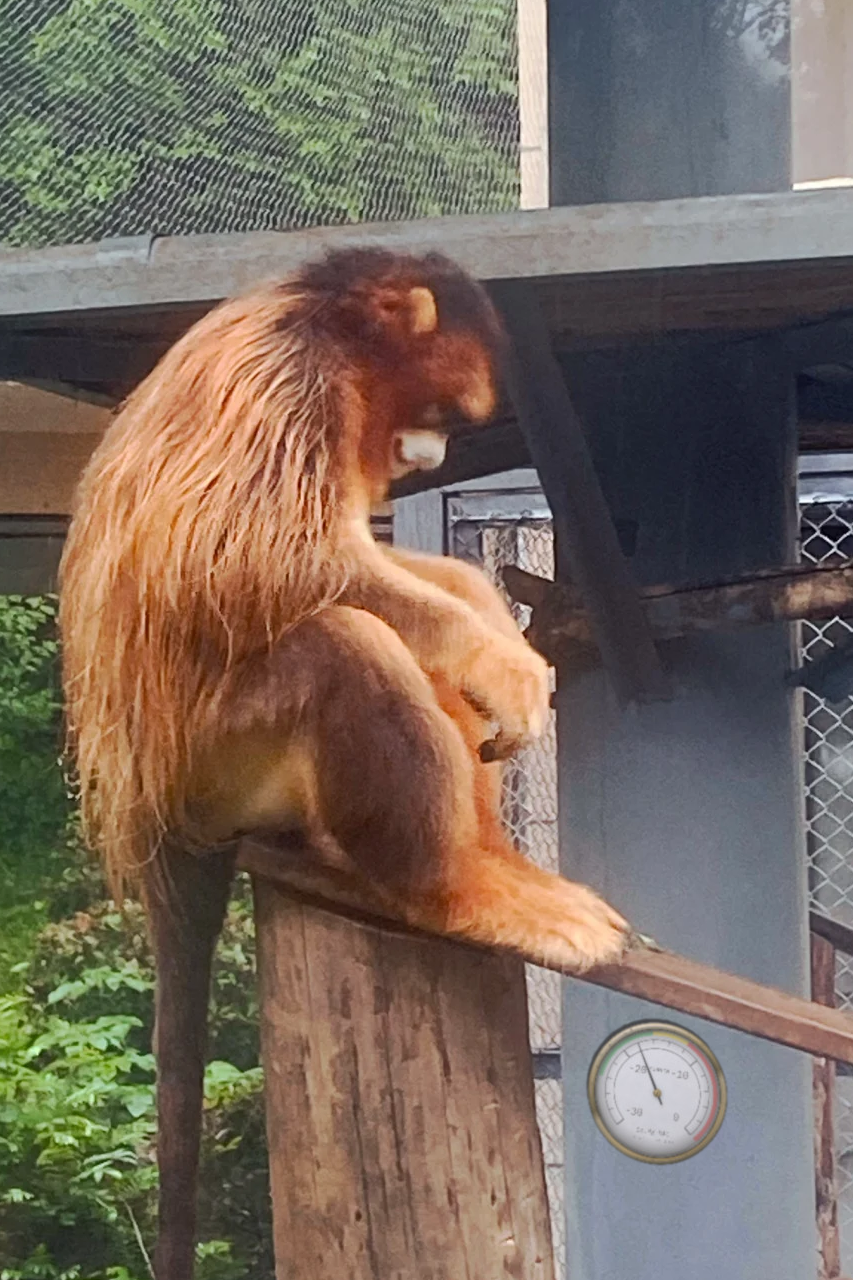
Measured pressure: -18 inHg
